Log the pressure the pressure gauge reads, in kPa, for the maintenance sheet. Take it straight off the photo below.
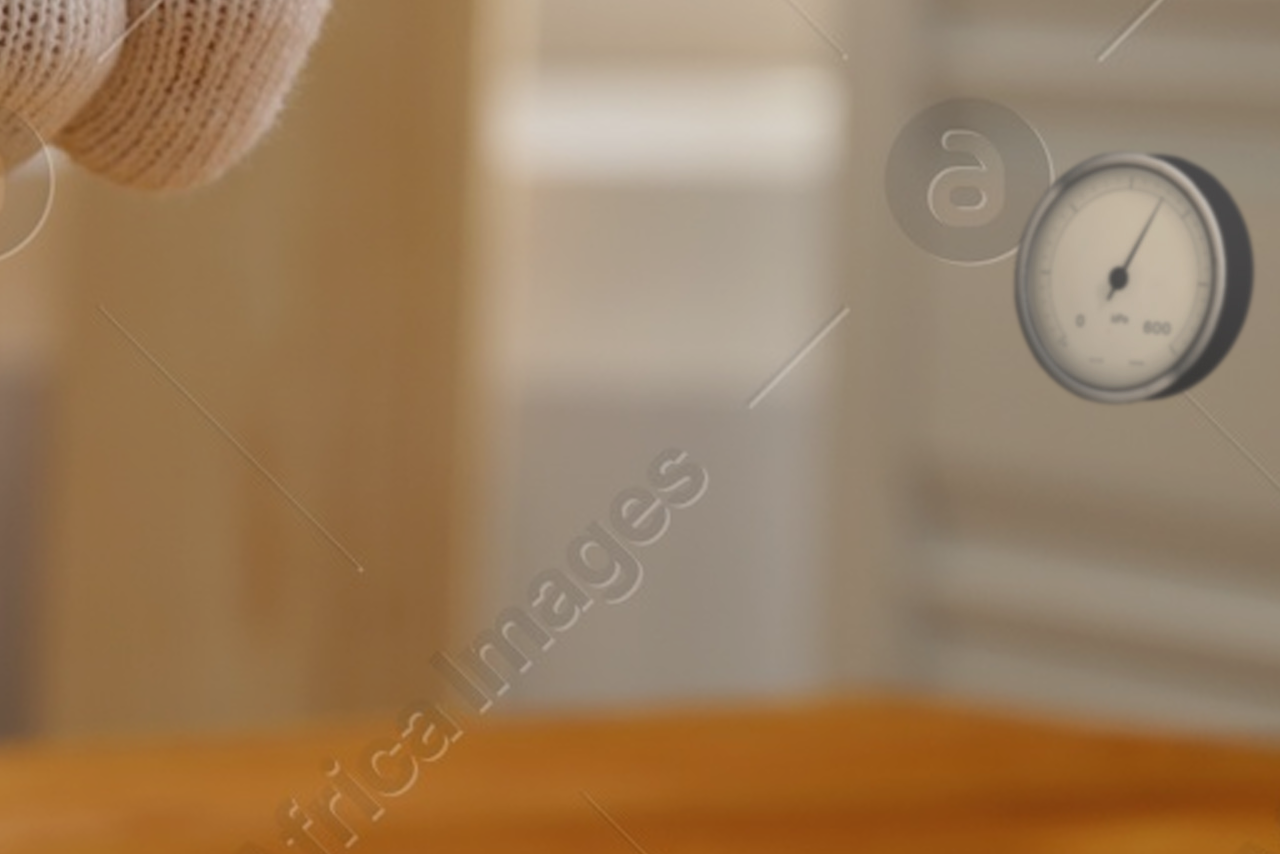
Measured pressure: 360 kPa
